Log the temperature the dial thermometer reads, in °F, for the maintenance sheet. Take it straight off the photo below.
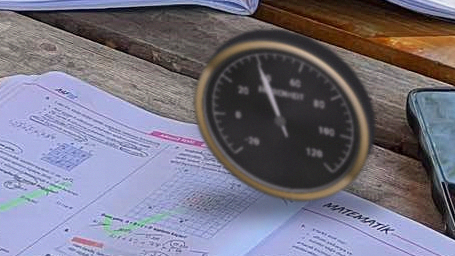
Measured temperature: 40 °F
